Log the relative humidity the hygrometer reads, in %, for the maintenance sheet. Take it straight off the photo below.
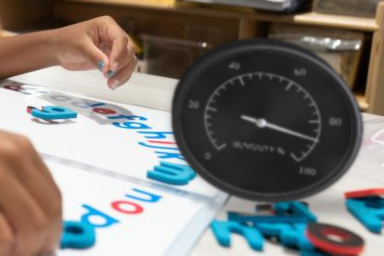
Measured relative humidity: 88 %
